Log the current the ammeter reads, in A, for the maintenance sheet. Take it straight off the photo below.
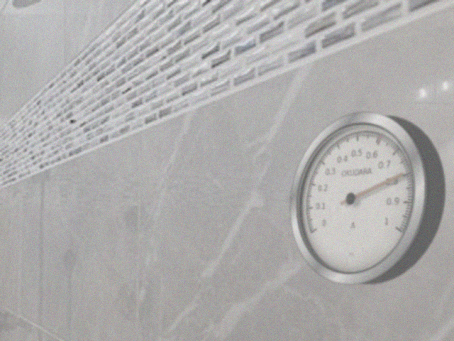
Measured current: 0.8 A
